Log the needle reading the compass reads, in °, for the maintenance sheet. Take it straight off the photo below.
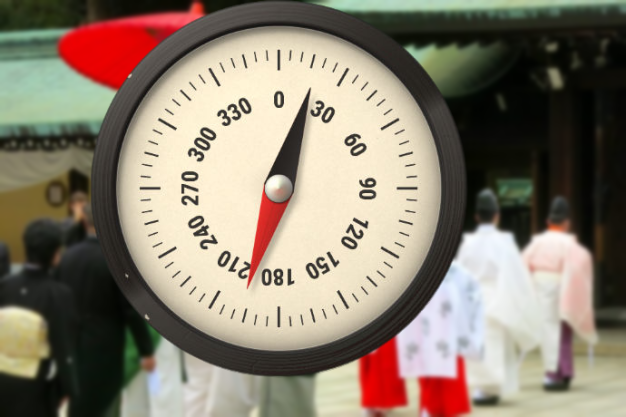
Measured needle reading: 197.5 °
